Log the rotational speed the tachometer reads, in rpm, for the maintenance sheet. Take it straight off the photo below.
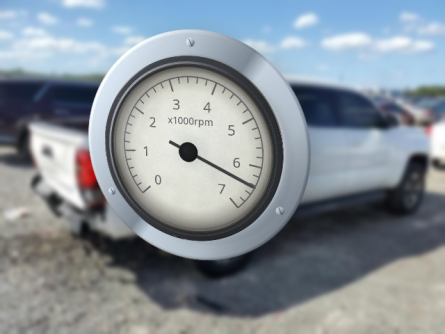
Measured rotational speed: 6400 rpm
